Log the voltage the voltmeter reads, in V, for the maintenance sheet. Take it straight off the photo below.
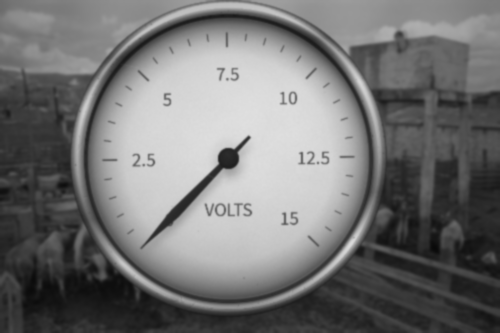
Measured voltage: 0 V
